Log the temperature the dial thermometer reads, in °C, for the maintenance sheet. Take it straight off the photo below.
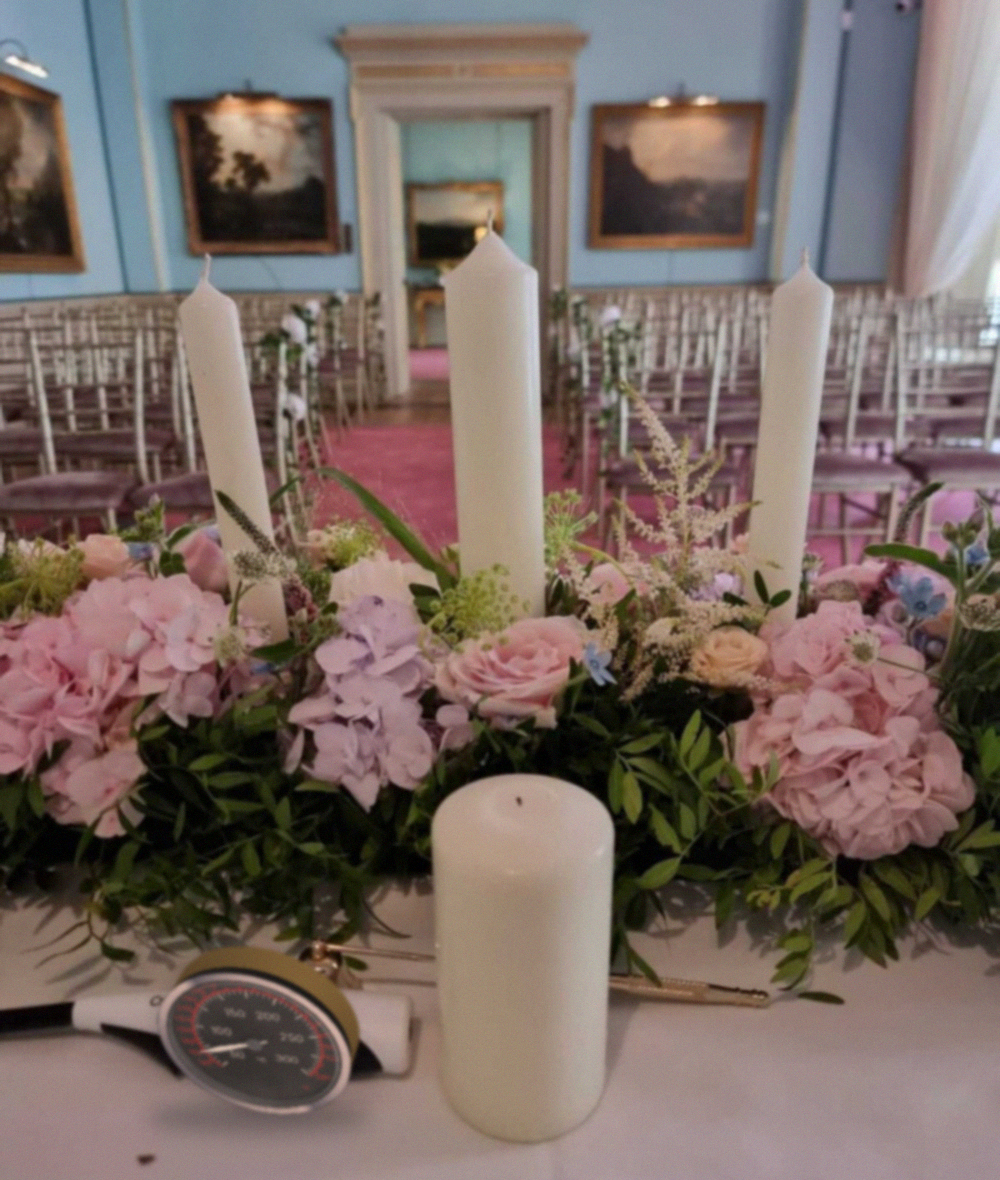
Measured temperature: 75 °C
